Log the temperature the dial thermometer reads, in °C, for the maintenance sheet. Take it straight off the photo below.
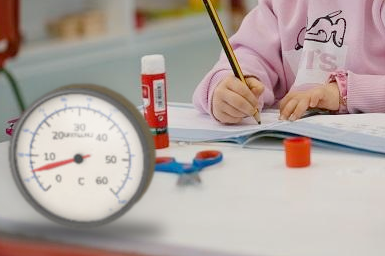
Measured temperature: 6 °C
